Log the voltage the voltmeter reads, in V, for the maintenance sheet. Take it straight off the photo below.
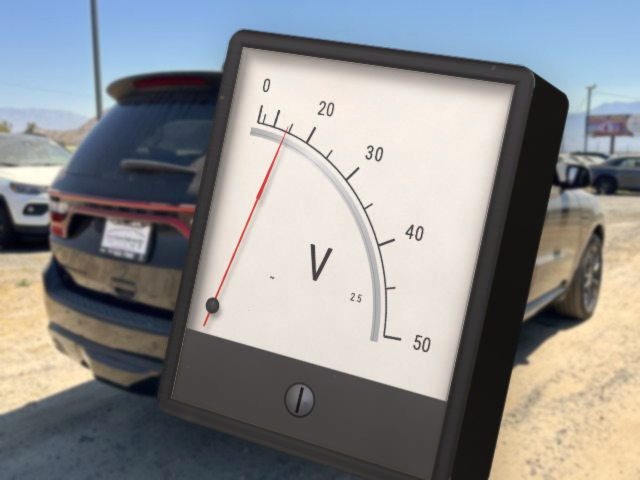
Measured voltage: 15 V
